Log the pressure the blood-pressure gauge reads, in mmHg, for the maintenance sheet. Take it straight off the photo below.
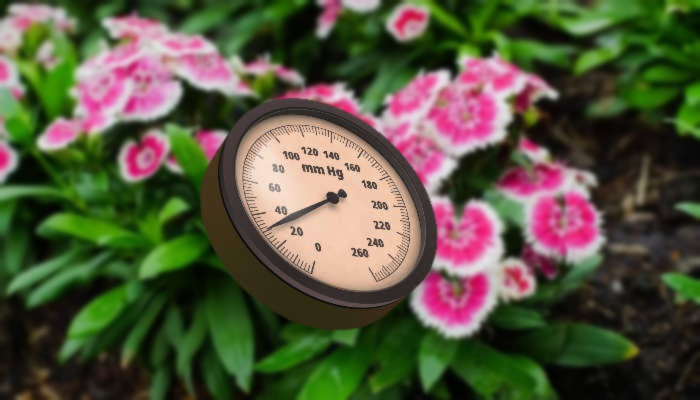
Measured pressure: 30 mmHg
